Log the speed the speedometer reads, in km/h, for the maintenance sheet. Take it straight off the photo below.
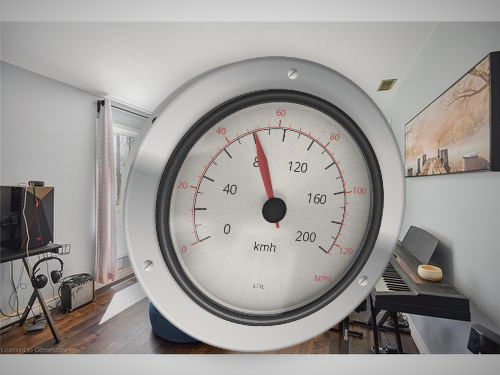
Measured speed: 80 km/h
